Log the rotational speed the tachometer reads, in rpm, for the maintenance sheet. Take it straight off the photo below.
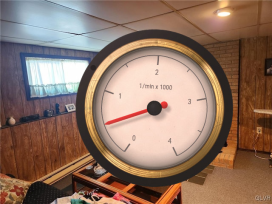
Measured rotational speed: 500 rpm
